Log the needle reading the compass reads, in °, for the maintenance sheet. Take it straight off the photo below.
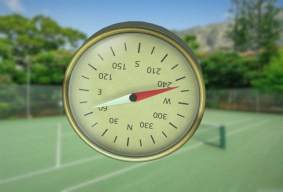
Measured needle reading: 247.5 °
